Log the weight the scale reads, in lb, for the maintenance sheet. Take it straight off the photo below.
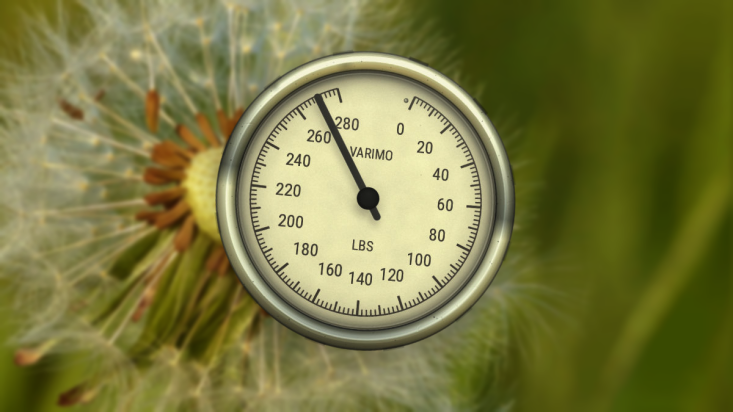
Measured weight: 270 lb
